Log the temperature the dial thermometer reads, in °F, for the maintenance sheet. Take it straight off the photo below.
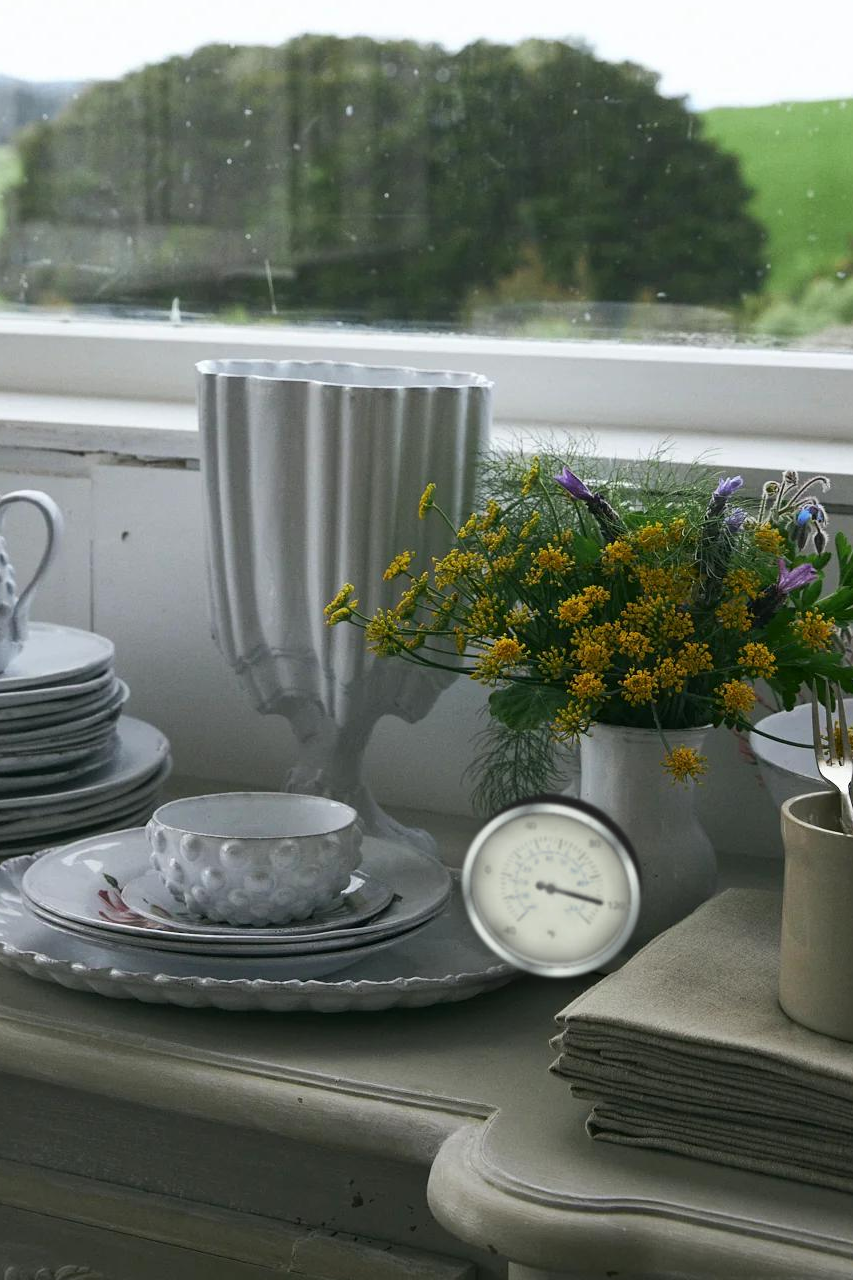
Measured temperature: 120 °F
